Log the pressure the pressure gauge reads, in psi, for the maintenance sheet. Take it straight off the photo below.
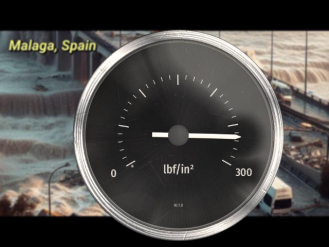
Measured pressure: 265 psi
